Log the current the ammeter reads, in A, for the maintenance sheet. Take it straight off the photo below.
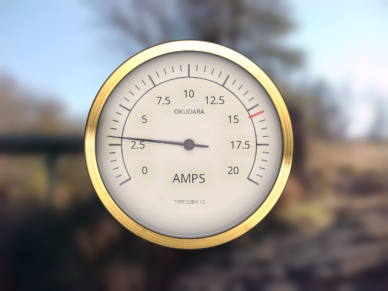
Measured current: 3 A
